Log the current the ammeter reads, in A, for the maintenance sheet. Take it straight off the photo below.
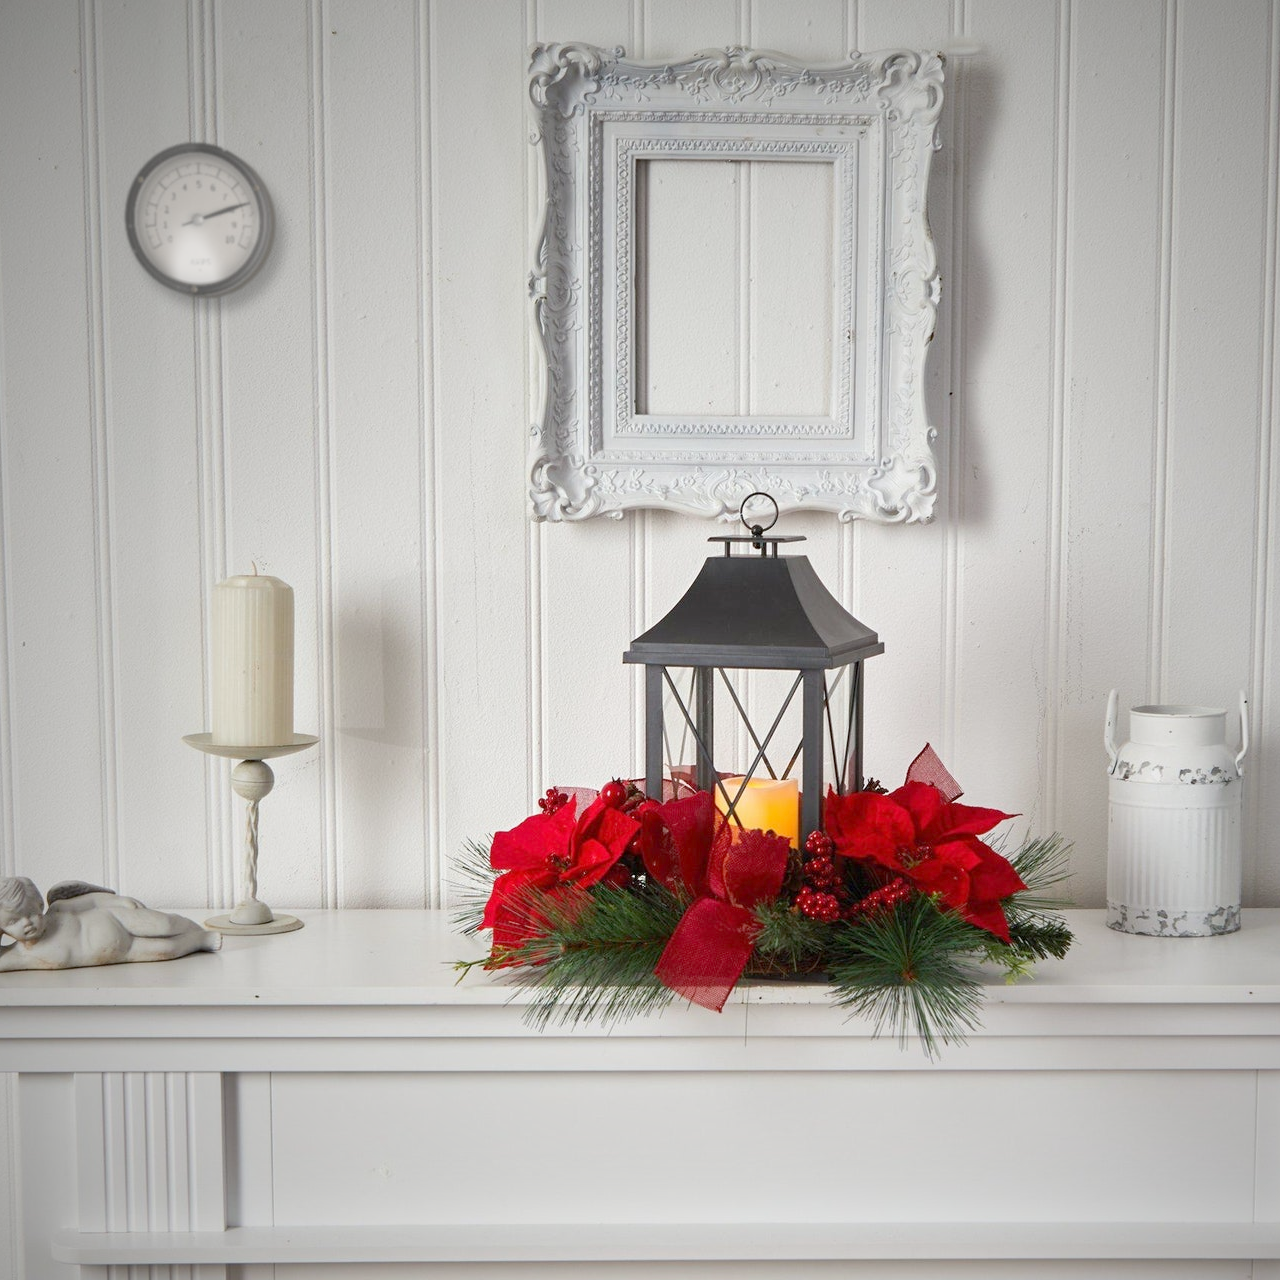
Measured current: 8 A
